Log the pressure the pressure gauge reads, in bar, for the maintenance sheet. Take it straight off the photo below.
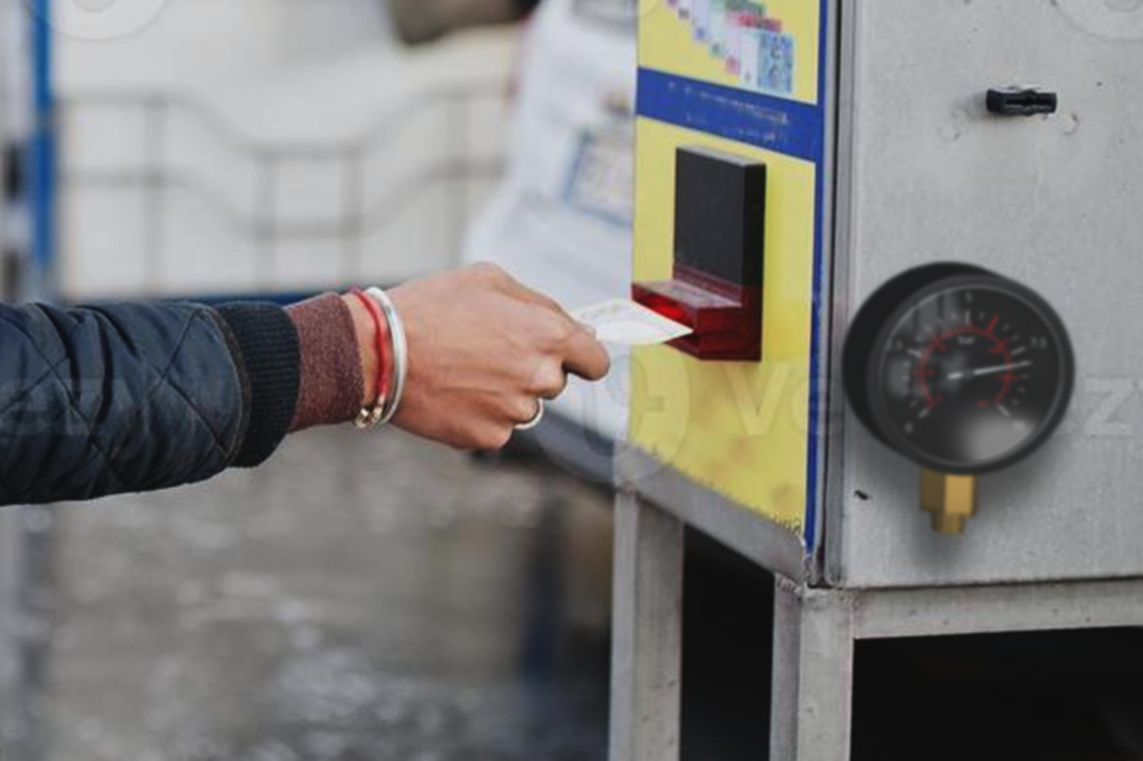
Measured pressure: 8 bar
